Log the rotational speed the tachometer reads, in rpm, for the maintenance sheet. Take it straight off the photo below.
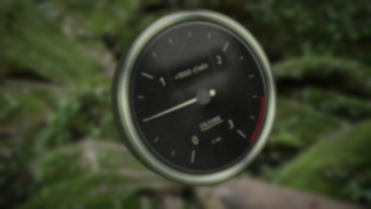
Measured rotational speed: 600 rpm
